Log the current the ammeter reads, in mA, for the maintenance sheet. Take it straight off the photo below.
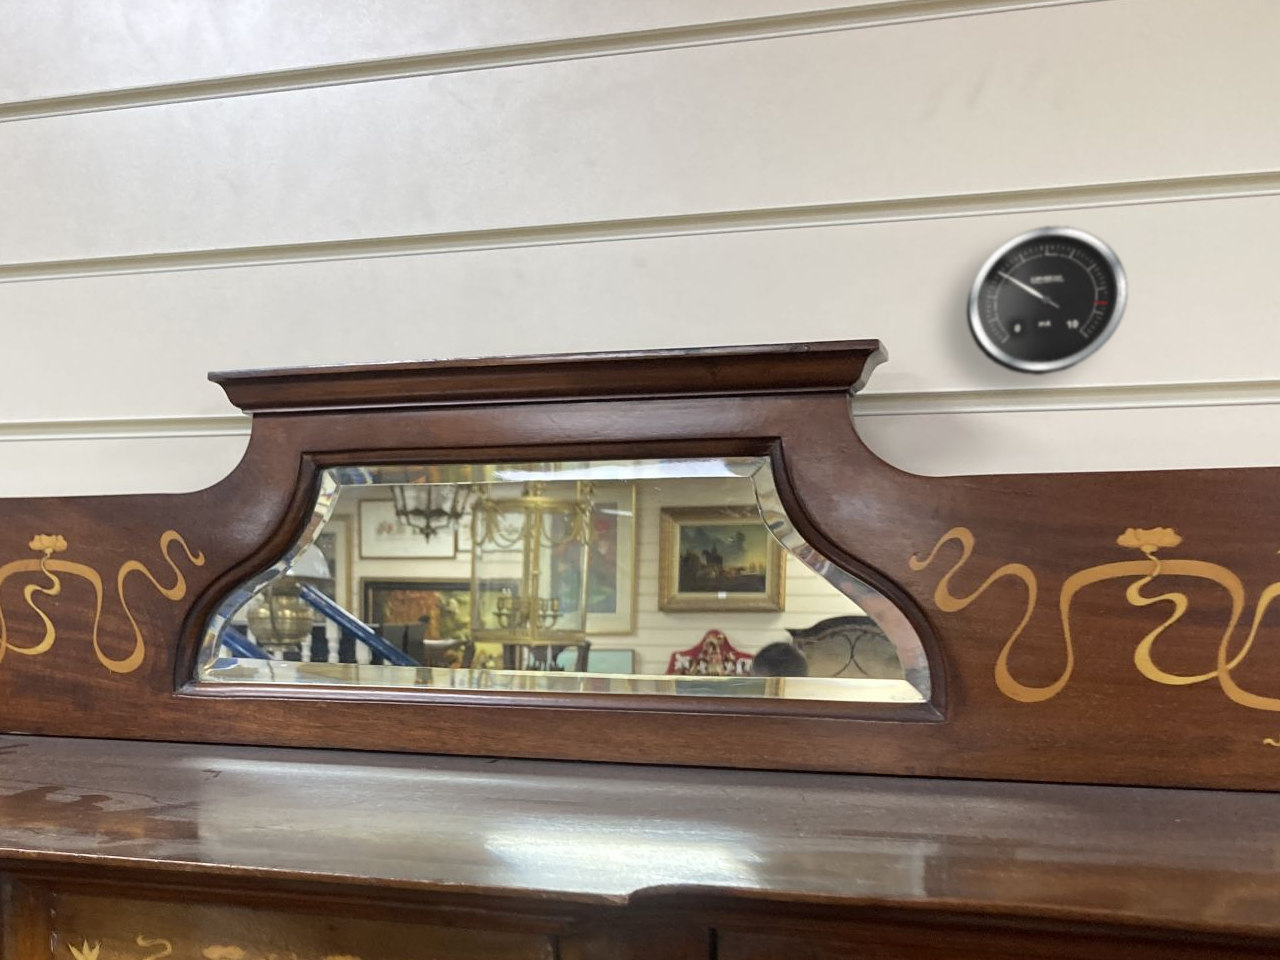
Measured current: 3 mA
